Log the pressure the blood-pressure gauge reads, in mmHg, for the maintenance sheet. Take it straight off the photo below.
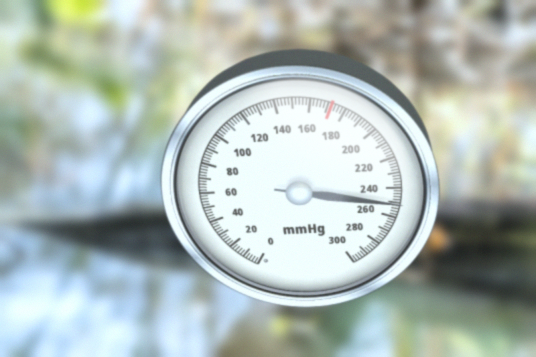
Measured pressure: 250 mmHg
